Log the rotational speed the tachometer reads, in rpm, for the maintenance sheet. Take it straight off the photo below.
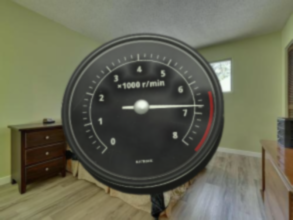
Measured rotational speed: 6800 rpm
